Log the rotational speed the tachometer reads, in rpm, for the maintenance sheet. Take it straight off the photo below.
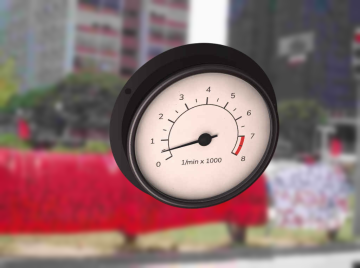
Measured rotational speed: 500 rpm
